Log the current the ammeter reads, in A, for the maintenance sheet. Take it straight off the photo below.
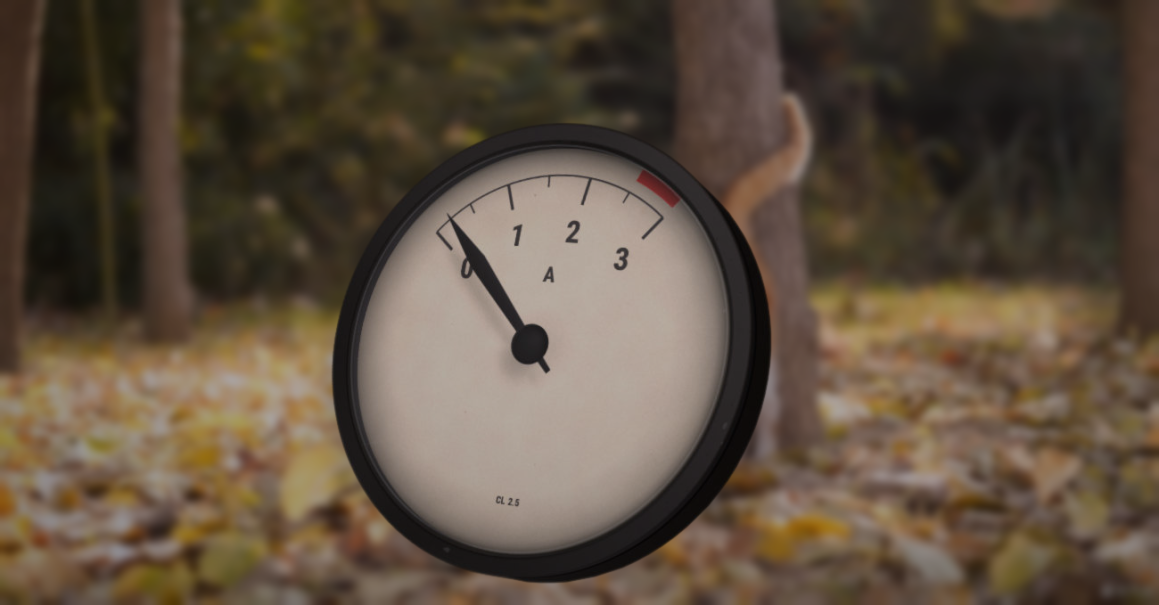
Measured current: 0.25 A
